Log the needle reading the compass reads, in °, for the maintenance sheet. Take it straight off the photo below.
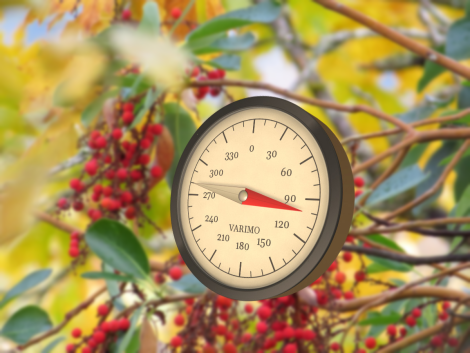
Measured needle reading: 100 °
